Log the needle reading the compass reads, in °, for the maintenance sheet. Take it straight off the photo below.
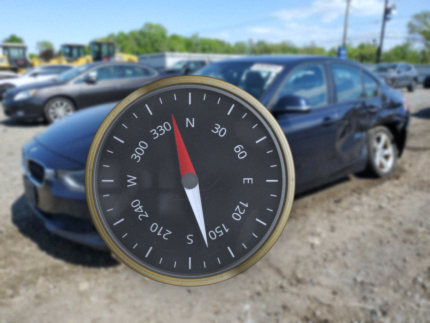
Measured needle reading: 345 °
